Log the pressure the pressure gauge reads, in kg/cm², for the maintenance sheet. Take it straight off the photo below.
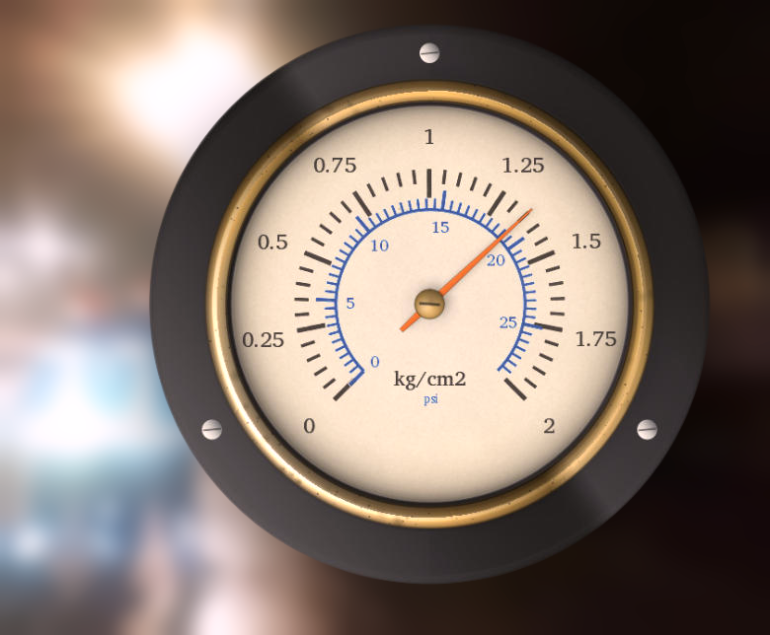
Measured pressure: 1.35 kg/cm²
